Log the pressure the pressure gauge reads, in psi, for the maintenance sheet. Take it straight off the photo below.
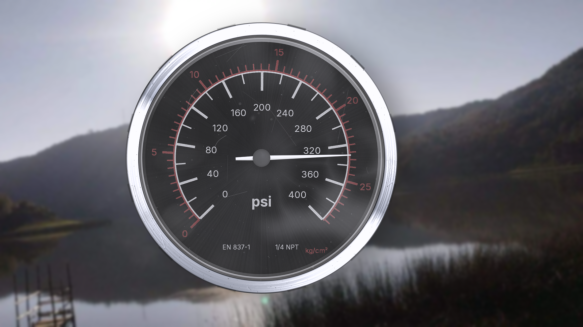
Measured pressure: 330 psi
